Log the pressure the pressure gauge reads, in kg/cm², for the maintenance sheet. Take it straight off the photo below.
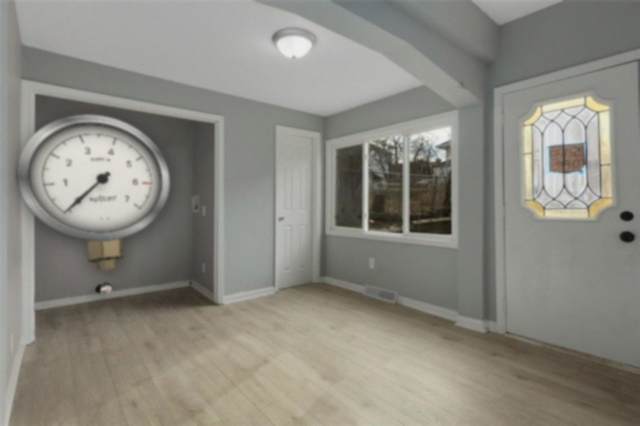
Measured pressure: 0 kg/cm²
